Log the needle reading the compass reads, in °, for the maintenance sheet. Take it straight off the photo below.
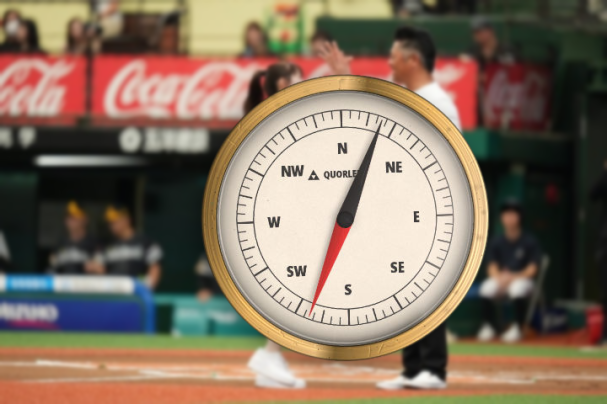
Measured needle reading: 202.5 °
